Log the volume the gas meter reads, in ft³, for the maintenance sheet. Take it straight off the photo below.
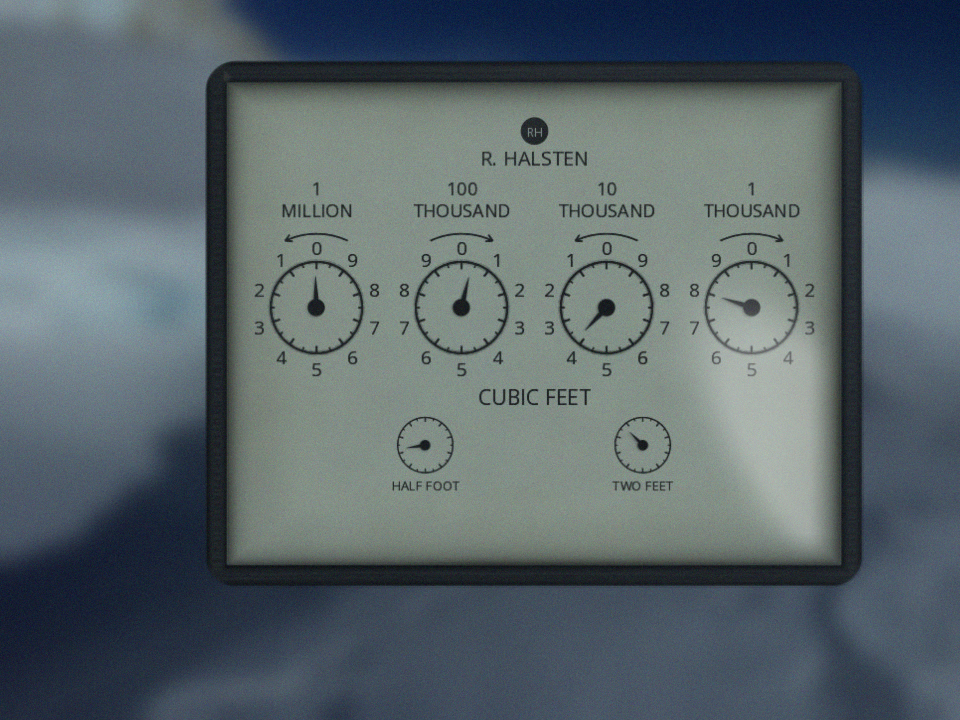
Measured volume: 3800 ft³
